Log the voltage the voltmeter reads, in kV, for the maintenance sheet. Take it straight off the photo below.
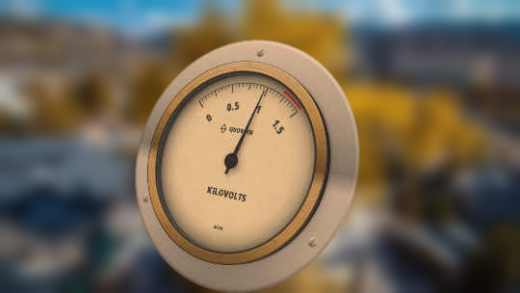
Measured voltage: 1 kV
